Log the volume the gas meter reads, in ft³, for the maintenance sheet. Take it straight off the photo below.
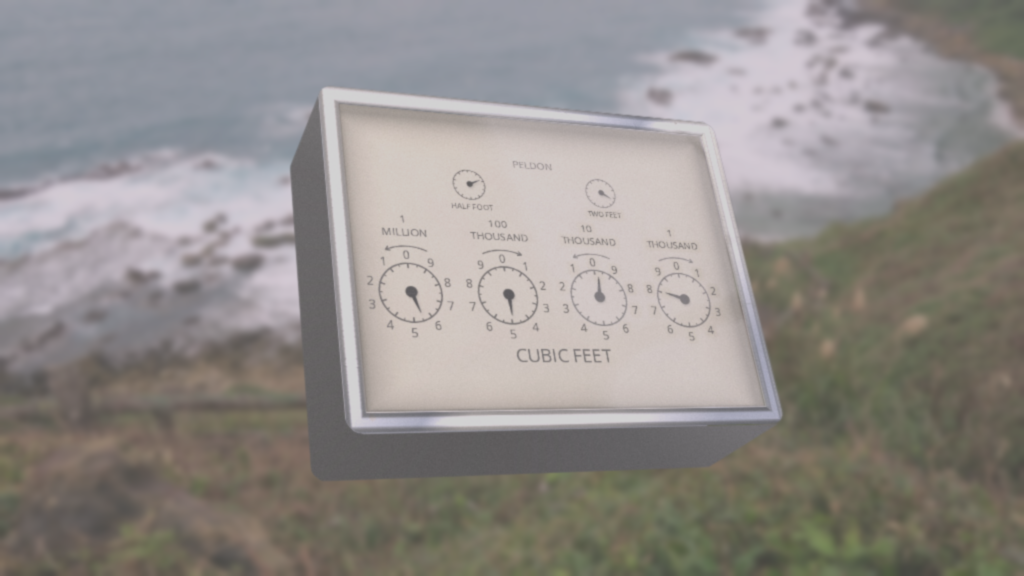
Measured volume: 549800 ft³
